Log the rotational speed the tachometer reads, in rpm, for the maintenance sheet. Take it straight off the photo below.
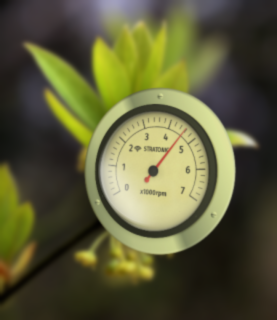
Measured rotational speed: 4600 rpm
